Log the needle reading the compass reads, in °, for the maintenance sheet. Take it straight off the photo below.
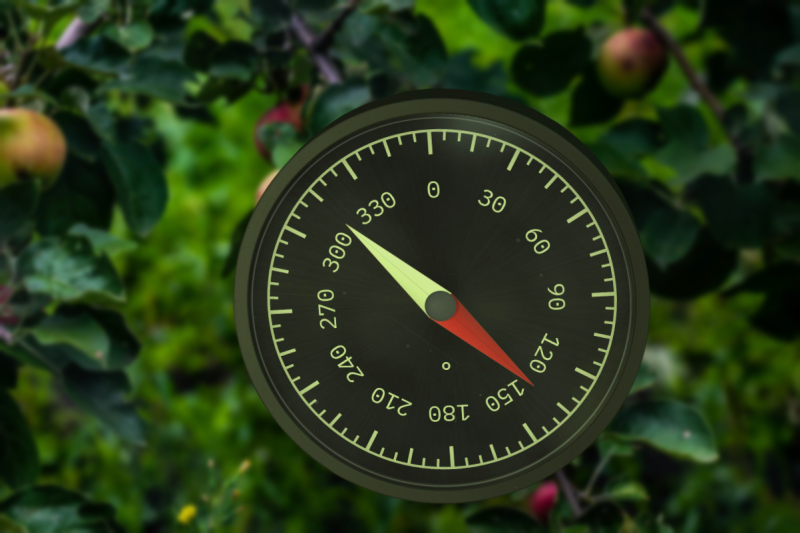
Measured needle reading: 135 °
